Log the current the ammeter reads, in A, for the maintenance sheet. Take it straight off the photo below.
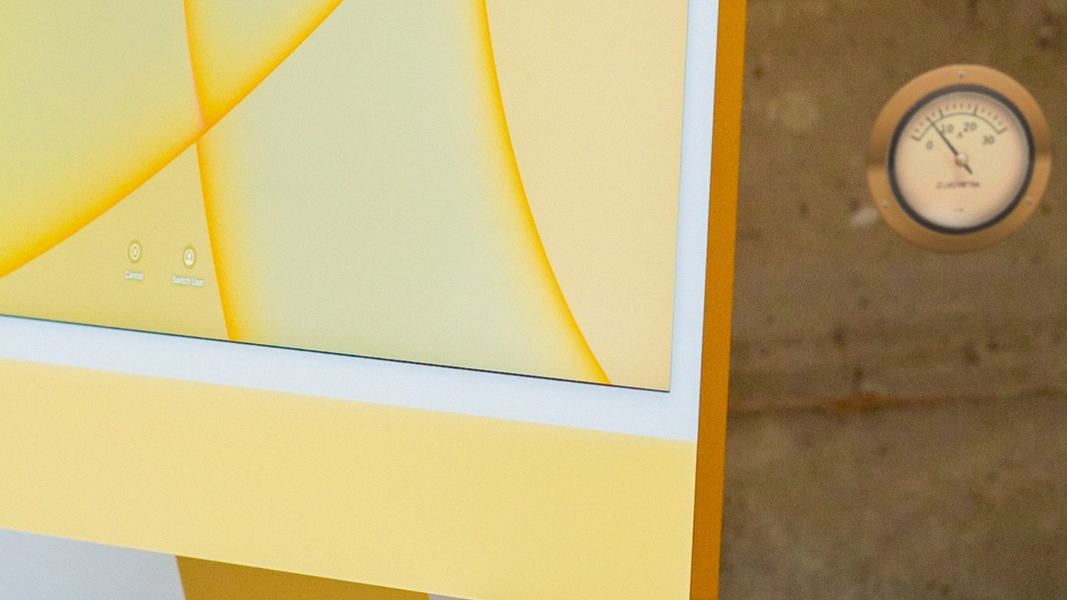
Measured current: 6 A
